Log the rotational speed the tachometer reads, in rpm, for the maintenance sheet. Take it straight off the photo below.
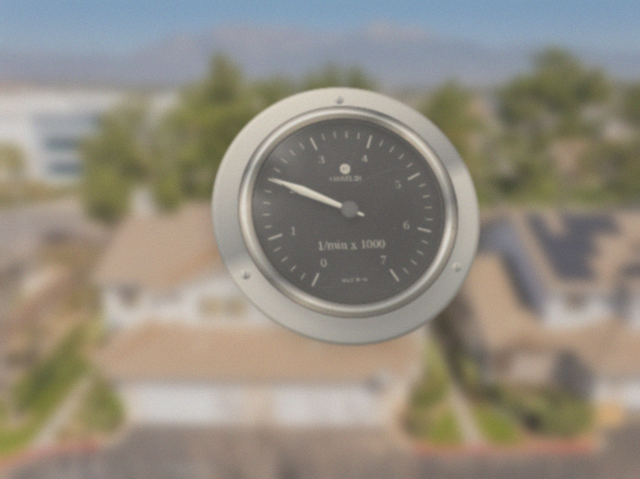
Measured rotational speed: 2000 rpm
